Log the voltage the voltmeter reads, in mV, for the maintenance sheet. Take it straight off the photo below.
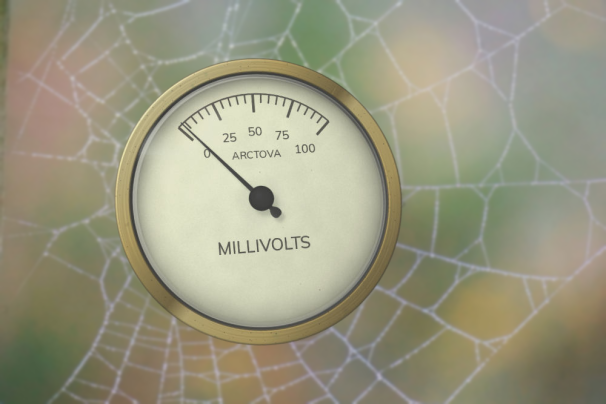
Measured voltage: 2.5 mV
